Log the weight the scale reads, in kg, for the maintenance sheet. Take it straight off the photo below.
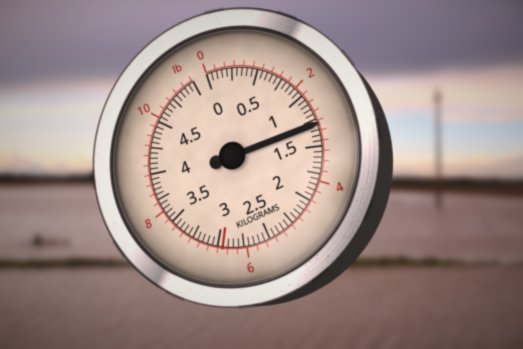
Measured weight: 1.3 kg
